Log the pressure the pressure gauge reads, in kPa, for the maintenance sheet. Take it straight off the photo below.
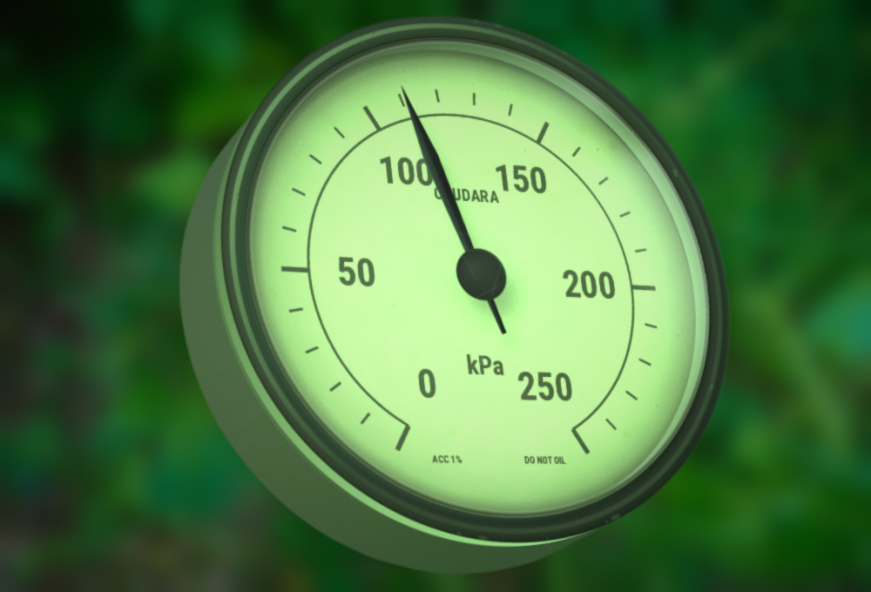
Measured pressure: 110 kPa
